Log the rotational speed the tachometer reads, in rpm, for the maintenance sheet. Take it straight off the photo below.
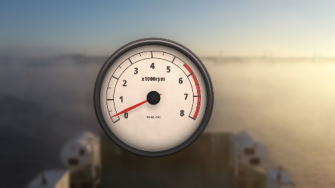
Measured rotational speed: 250 rpm
